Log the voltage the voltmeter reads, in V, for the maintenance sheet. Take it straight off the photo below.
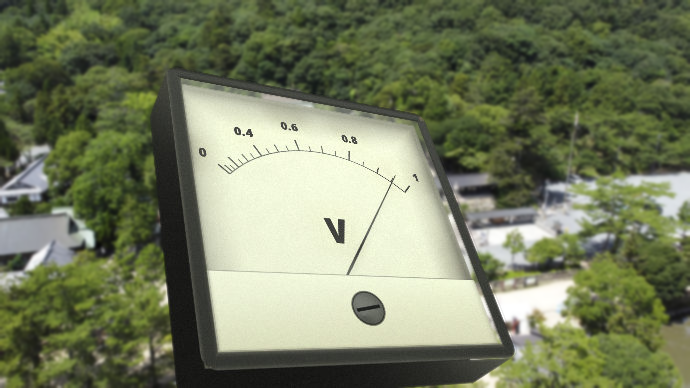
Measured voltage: 0.95 V
